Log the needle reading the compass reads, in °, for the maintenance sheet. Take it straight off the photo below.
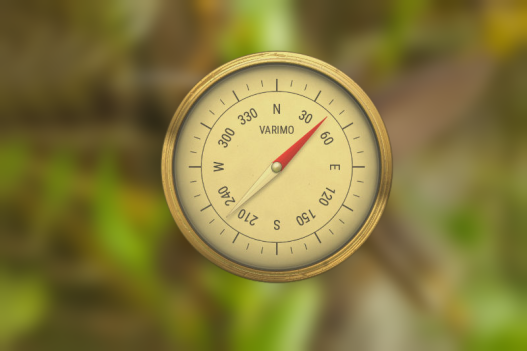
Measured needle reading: 45 °
